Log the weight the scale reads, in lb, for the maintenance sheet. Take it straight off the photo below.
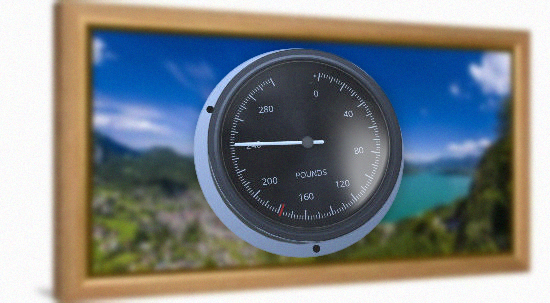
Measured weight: 240 lb
